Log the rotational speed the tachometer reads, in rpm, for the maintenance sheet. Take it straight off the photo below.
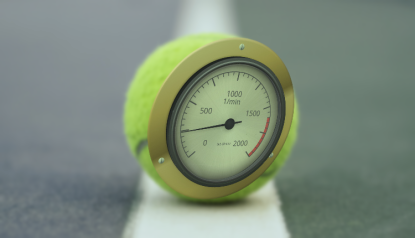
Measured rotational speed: 250 rpm
